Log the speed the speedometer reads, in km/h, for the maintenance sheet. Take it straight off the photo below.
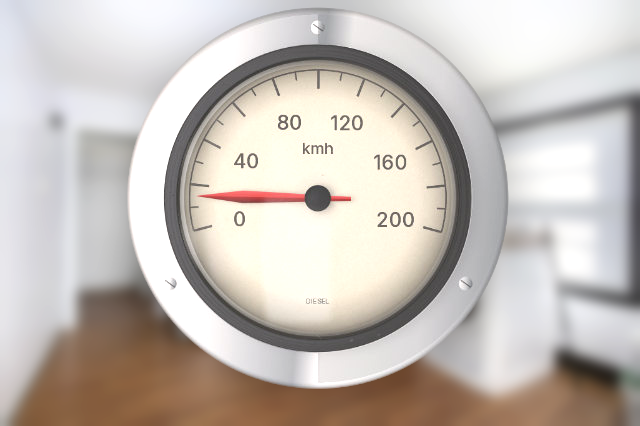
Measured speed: 15 km/h
